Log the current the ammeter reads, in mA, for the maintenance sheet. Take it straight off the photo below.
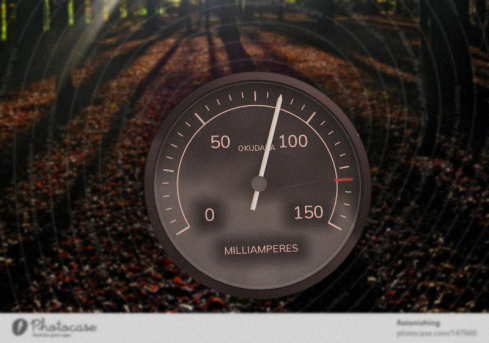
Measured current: 85 mA
